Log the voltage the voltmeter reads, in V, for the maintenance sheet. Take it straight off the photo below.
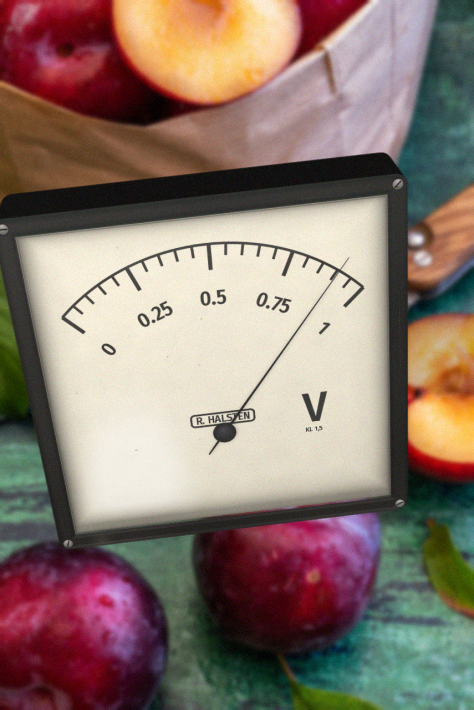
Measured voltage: 0.9 V
